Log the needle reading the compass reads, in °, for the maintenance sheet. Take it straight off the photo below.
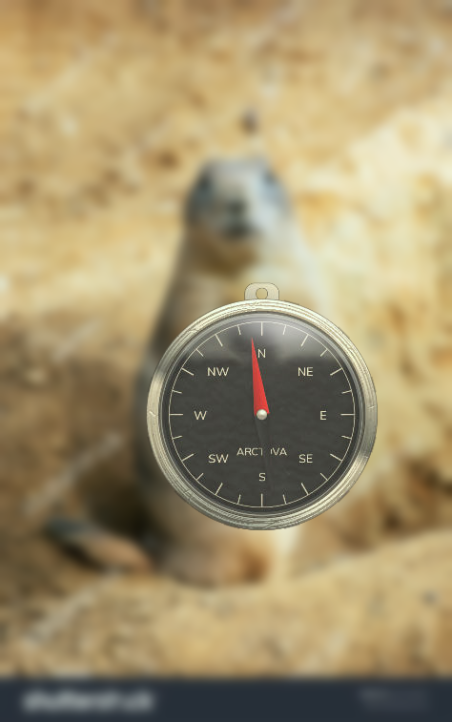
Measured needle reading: 352.5 °
